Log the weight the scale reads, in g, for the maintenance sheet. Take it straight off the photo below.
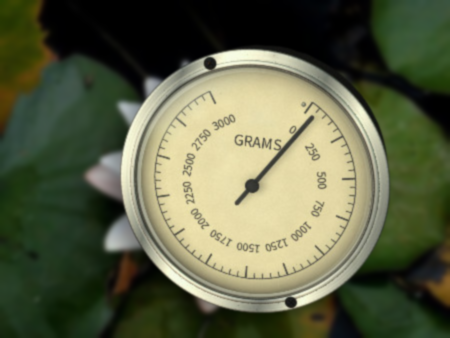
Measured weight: 50 g
